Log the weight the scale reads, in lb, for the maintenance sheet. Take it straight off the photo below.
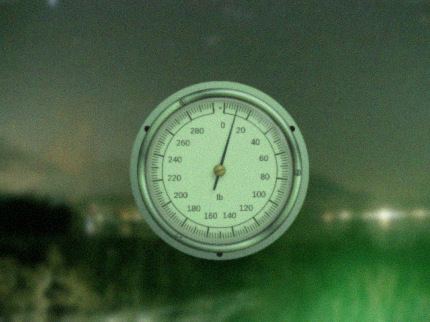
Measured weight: 10 lb
